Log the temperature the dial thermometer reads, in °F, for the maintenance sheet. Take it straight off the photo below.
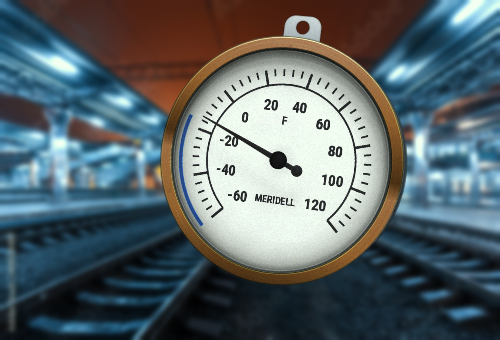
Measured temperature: -14 °F
